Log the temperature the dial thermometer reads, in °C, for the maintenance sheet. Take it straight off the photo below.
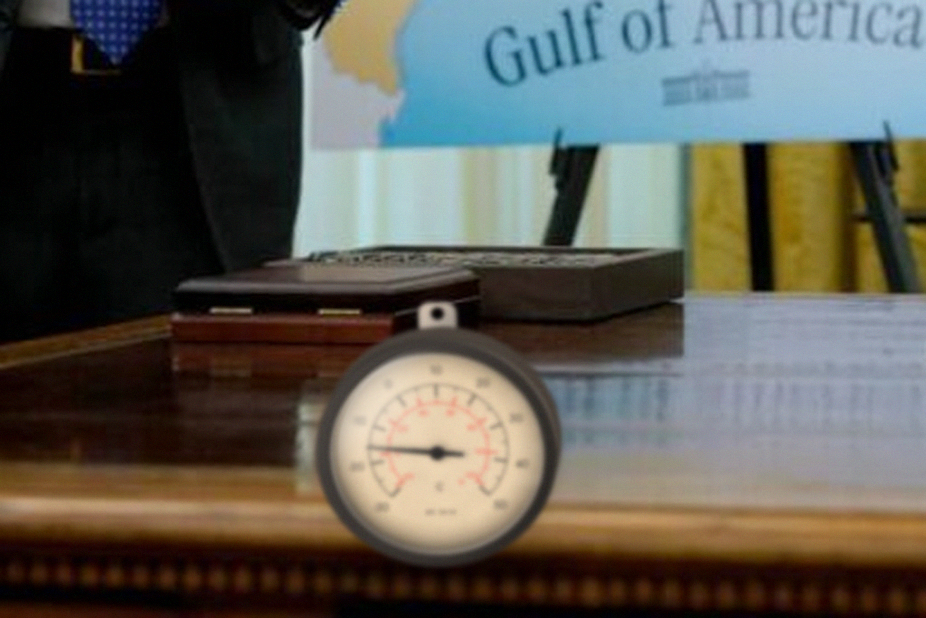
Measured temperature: -15 °C
